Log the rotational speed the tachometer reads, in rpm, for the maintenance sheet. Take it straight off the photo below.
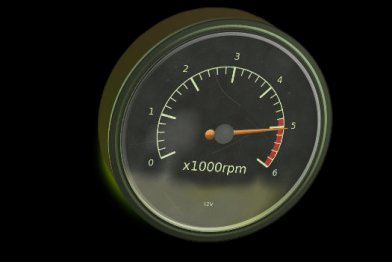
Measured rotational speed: 5000 rpm
